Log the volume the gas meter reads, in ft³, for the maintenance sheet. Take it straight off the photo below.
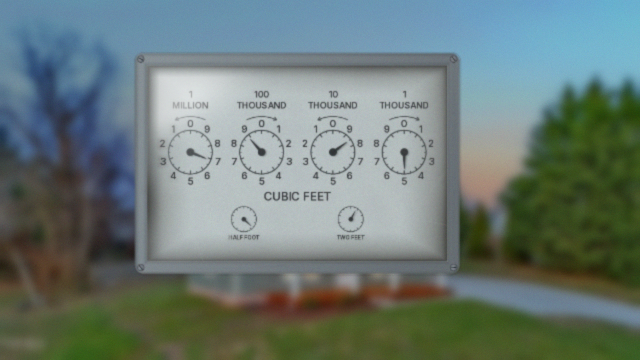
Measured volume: 688500 ft³
